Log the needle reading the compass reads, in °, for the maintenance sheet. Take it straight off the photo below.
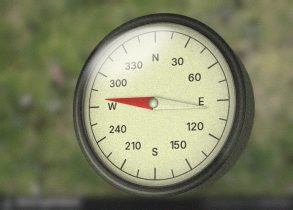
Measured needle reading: 277.5 °
